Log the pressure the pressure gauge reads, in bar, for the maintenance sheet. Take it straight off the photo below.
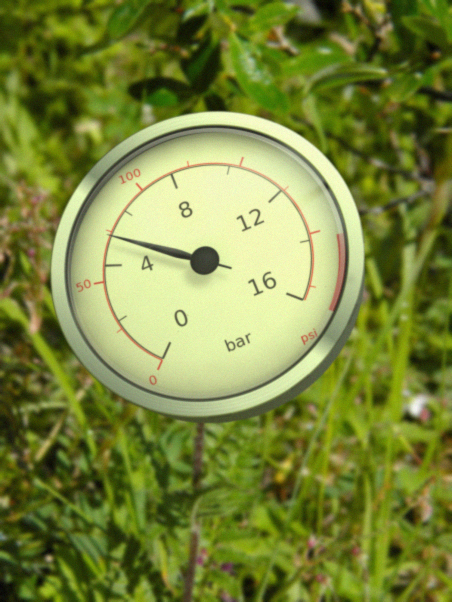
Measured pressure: 5 bar
